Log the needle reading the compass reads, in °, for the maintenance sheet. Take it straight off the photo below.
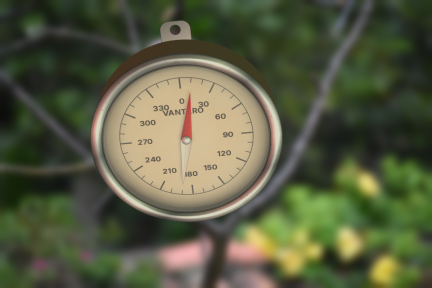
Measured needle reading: 10 °
